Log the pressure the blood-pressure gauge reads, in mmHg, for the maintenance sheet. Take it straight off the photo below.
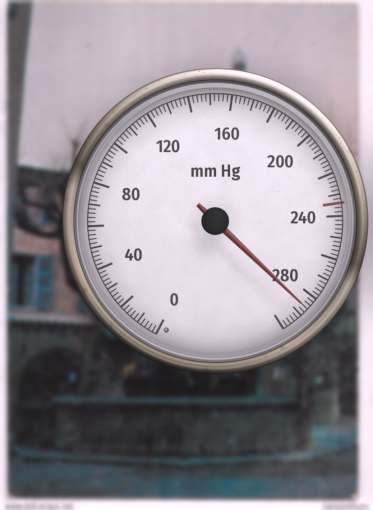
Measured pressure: 286 mmHg
